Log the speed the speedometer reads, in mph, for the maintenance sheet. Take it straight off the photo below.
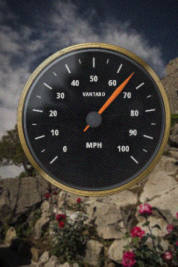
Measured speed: 65 mph
